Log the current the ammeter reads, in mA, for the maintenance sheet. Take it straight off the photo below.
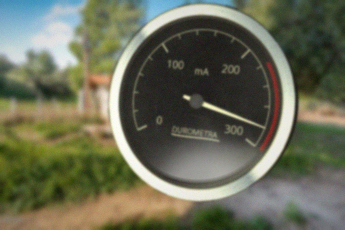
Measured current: 280 mA
